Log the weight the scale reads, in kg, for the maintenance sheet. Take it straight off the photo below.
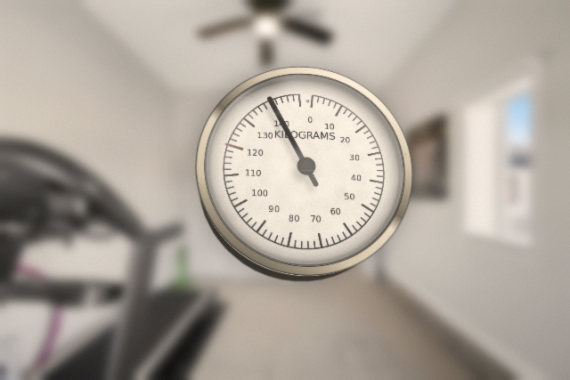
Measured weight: 140 kg
